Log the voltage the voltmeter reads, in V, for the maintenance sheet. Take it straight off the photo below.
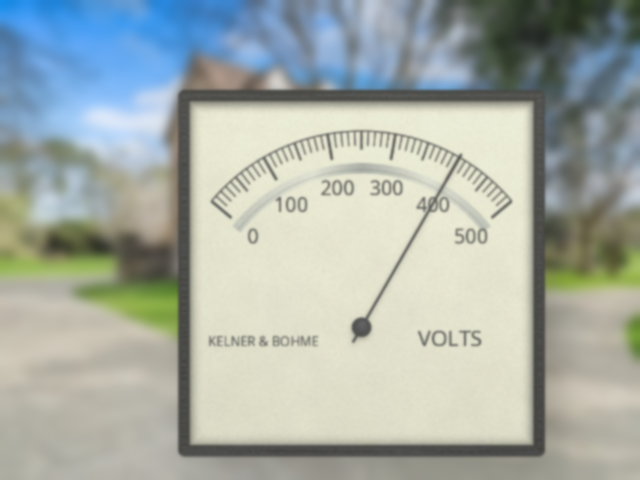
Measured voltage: 400 V
